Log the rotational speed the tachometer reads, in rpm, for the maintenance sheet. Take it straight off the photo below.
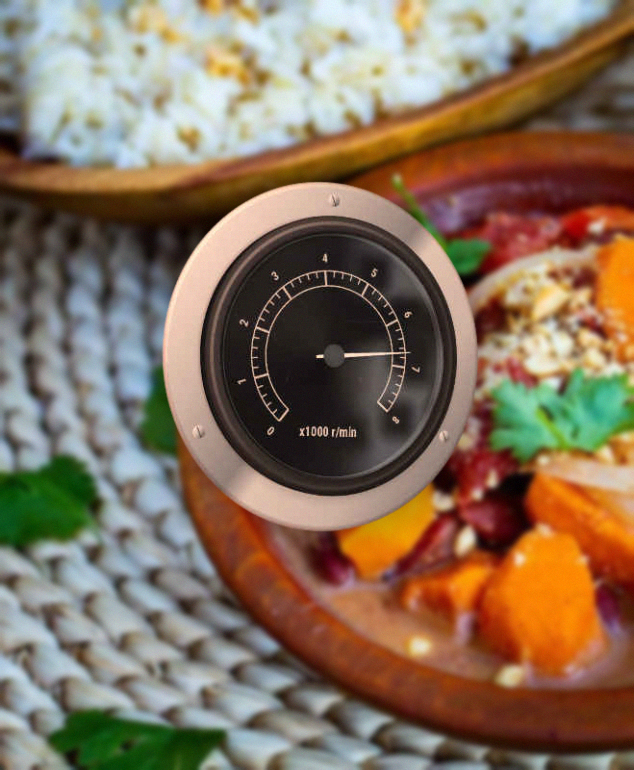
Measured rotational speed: 6700 rpm
